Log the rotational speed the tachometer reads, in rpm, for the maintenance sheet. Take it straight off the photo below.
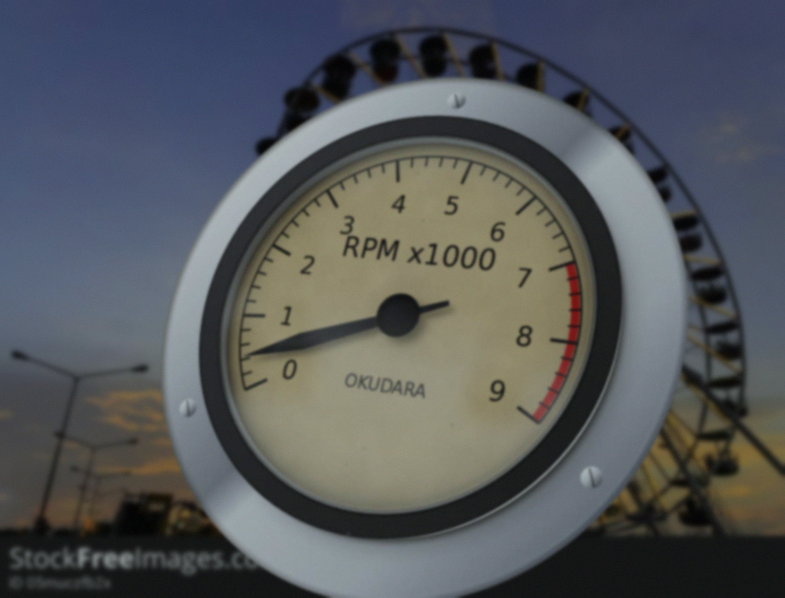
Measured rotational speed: 400 rpm
